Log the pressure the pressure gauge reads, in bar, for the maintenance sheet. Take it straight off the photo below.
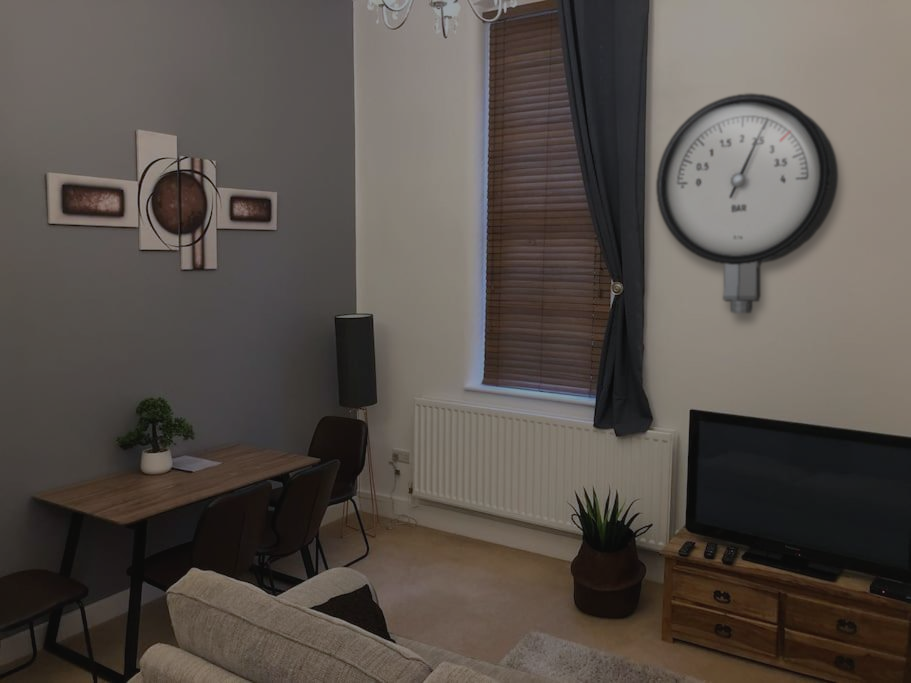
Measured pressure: 2.5 bar
